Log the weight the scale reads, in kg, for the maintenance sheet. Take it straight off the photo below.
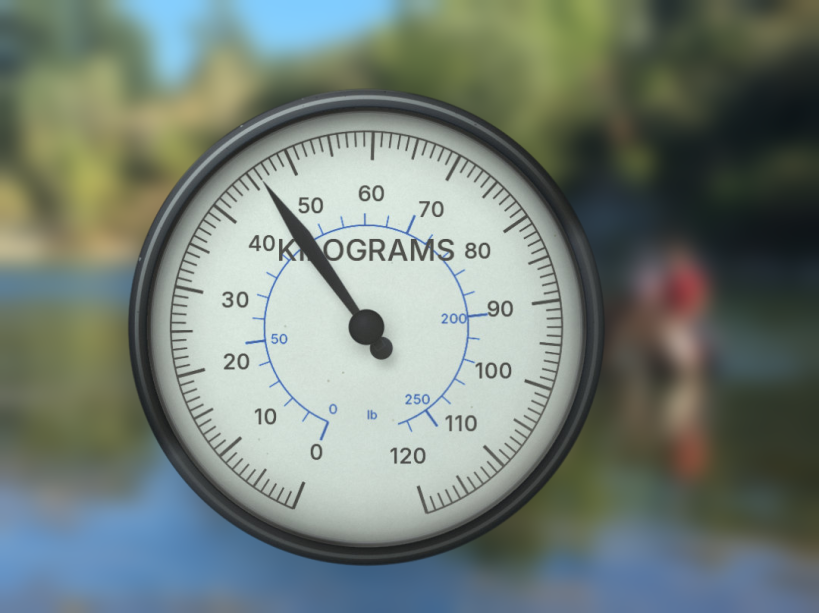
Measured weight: 46 kg
